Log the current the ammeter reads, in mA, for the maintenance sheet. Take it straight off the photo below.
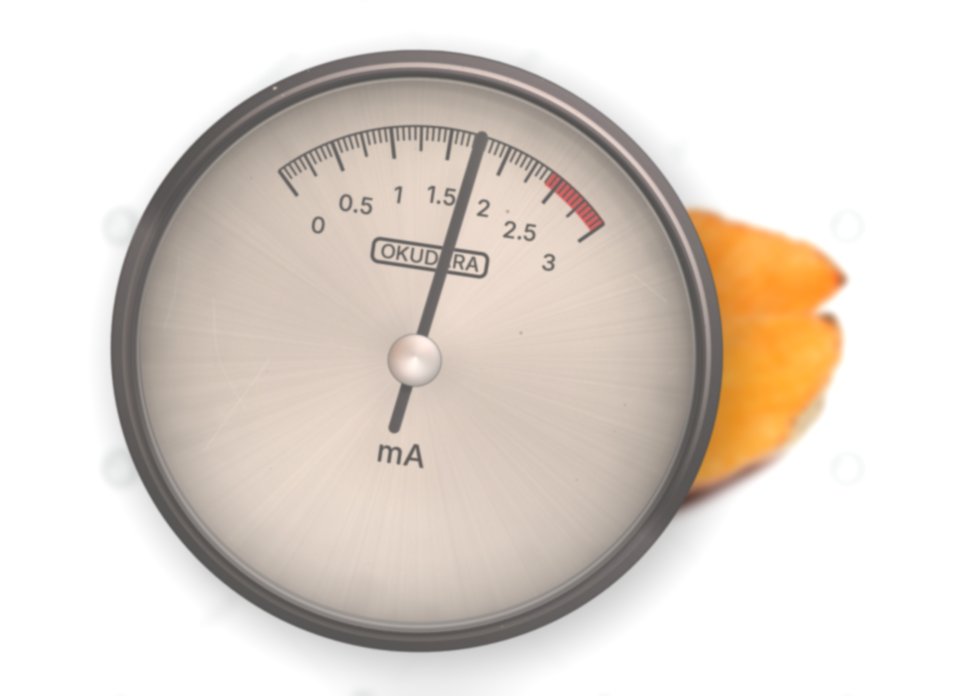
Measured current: 1.75 mA
